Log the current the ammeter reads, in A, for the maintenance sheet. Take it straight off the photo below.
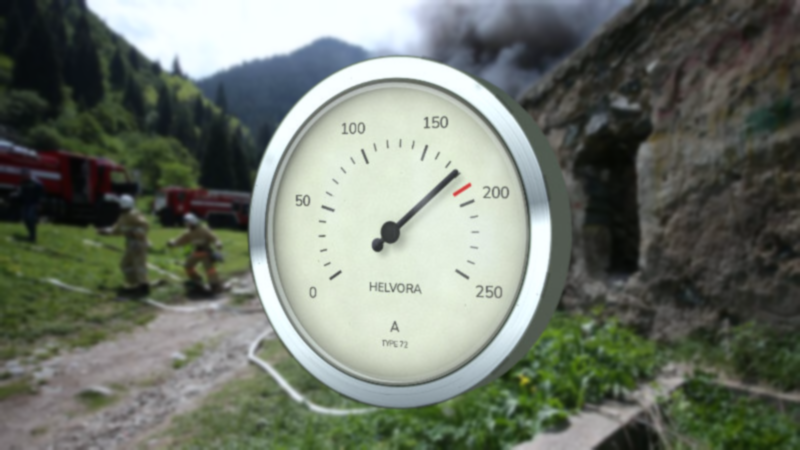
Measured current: 180 A
